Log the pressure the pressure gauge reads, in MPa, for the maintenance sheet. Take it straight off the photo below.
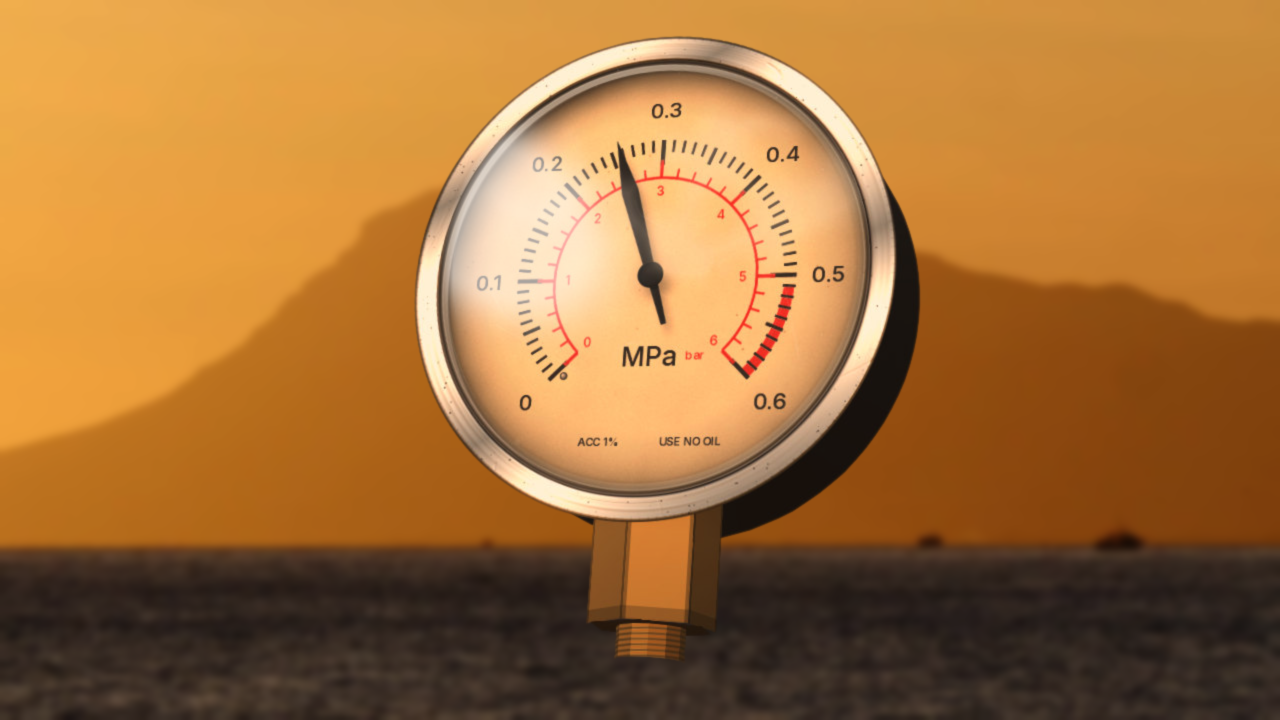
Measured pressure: 0.26 MPa
